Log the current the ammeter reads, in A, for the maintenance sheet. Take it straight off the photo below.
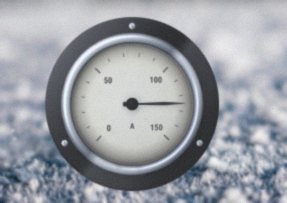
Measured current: 125 A
